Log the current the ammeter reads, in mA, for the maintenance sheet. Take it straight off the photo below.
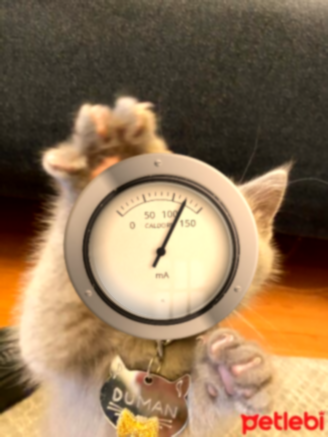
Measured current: 120 mA
